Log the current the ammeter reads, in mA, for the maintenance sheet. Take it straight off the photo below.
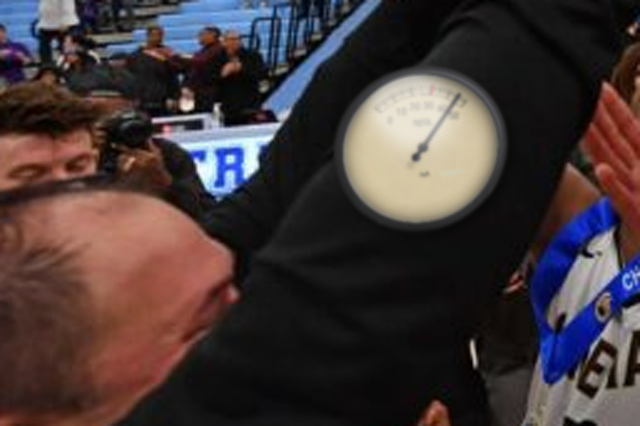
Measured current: 45 mA
